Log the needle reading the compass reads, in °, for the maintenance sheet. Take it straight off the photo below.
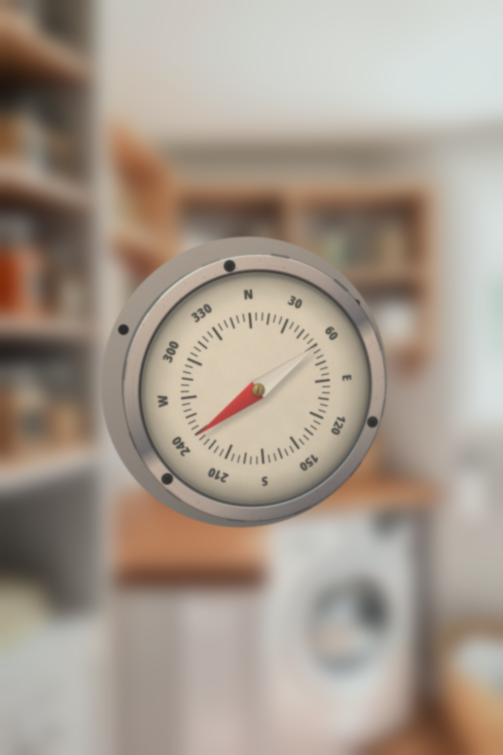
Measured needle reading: 240 °
